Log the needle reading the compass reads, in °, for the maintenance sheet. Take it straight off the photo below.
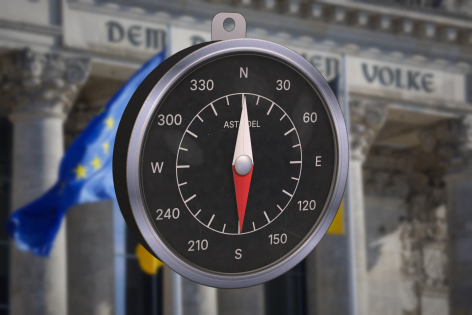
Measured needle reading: 180 °
